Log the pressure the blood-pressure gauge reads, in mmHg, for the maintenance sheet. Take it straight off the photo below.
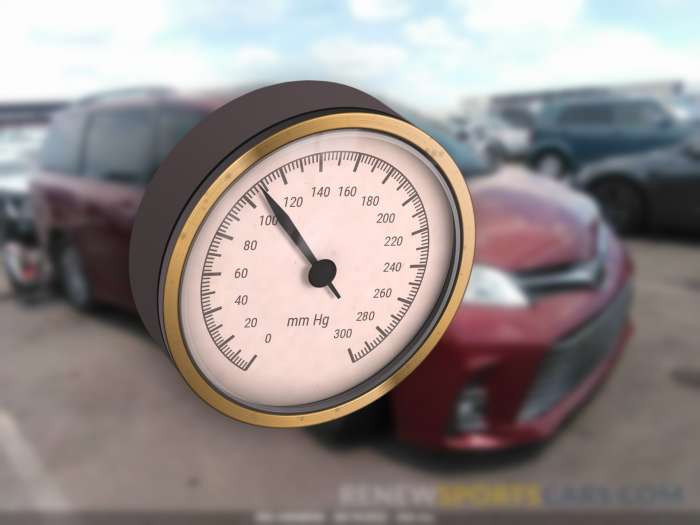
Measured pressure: 108 mmHg
